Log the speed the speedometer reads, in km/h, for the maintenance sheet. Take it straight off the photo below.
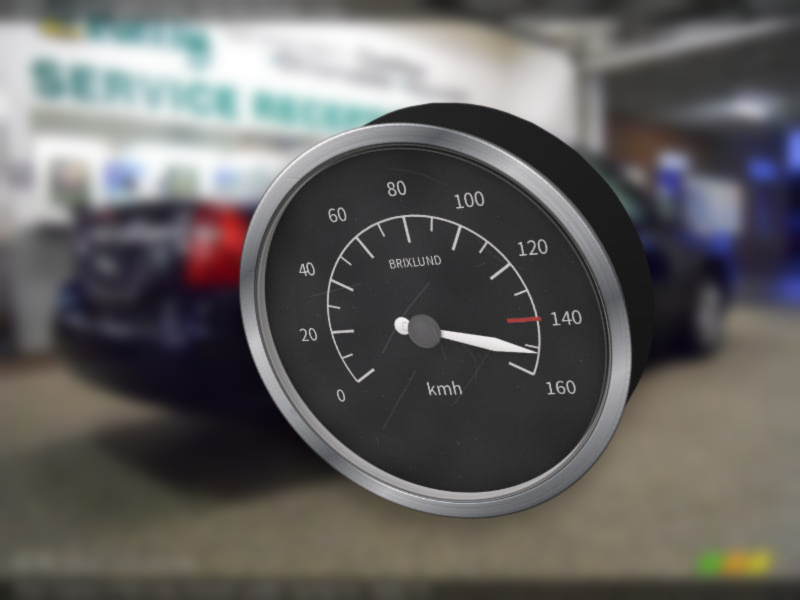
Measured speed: 150 km/h
